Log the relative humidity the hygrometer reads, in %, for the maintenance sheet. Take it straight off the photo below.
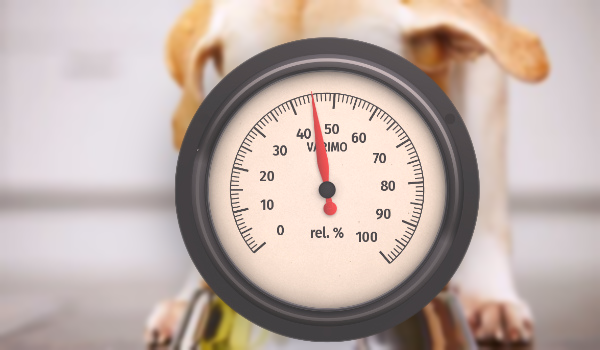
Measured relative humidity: 45 %
